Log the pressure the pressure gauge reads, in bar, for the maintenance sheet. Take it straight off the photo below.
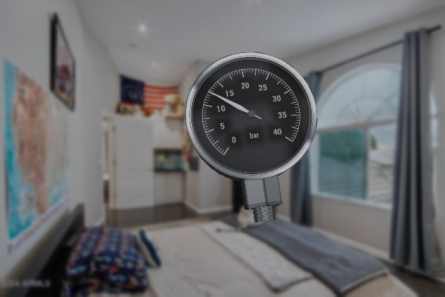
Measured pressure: 12.5 bar
